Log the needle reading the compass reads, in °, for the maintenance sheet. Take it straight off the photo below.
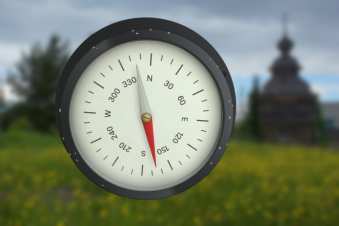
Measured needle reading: 165 °
